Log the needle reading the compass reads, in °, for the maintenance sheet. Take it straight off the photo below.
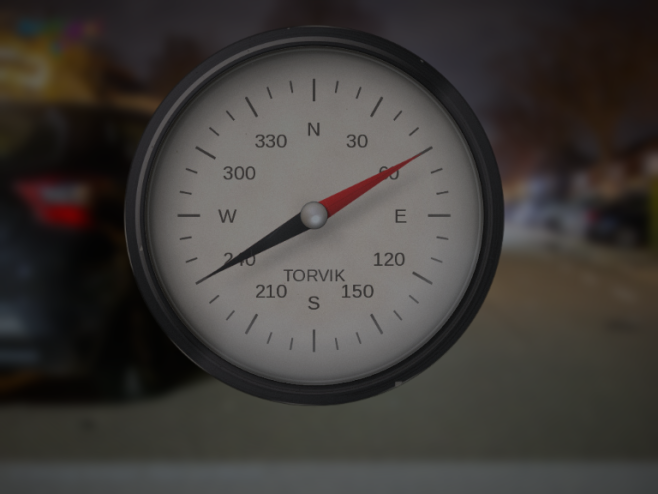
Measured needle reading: 60 °
